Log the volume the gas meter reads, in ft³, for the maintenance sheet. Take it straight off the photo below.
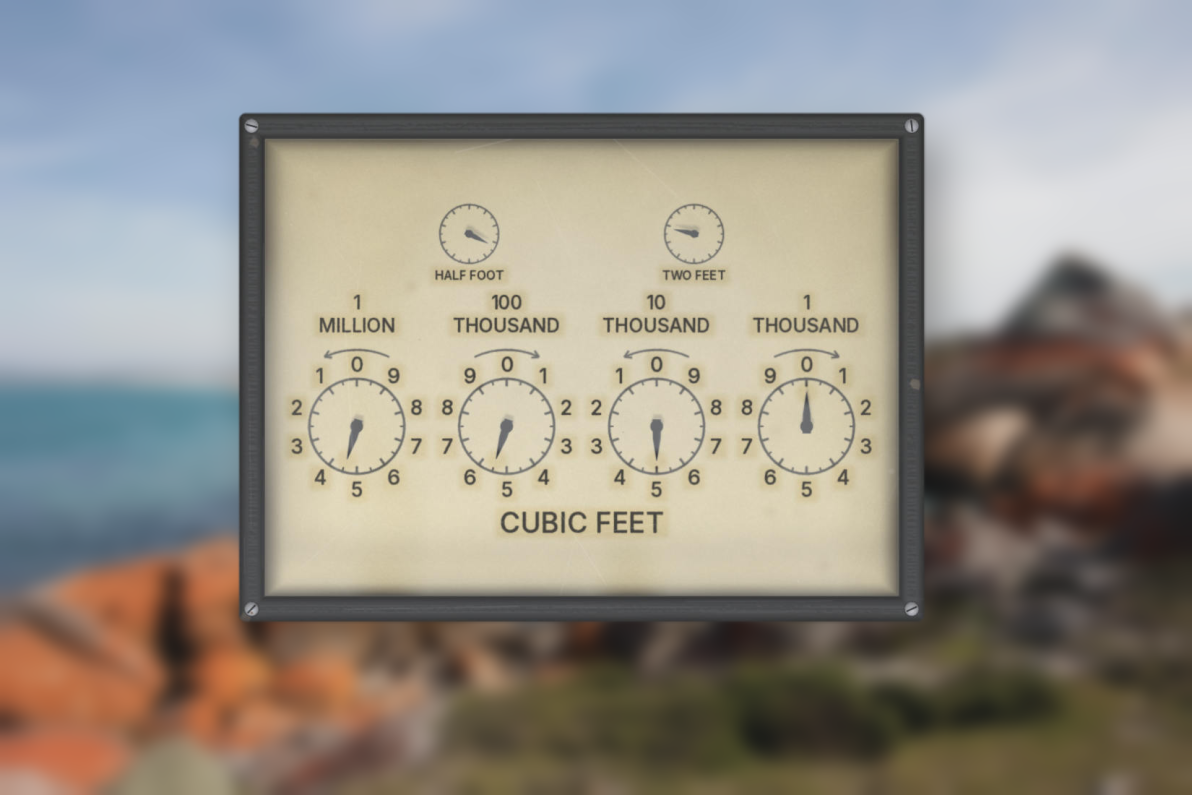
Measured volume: 455000 ft³
